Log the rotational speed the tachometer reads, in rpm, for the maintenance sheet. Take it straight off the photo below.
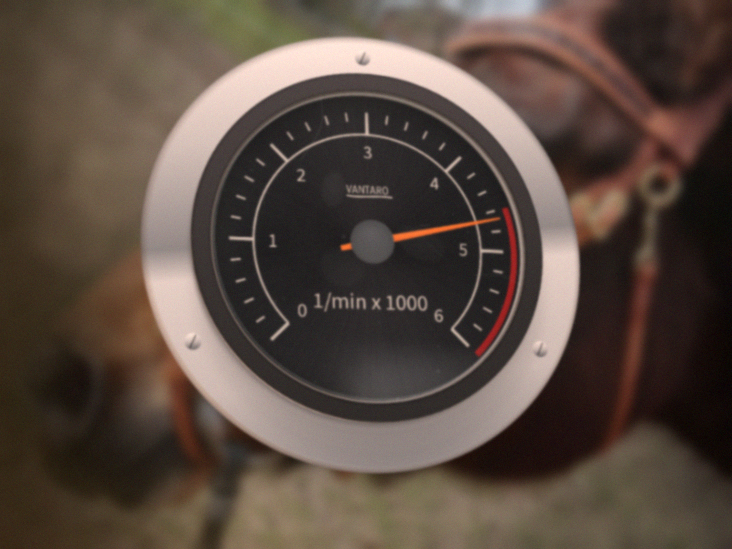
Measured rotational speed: 4700 rpm
